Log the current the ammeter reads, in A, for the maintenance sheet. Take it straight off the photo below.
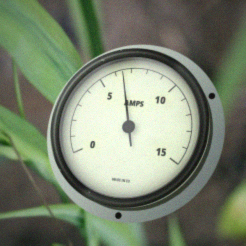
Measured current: 6.5 A
